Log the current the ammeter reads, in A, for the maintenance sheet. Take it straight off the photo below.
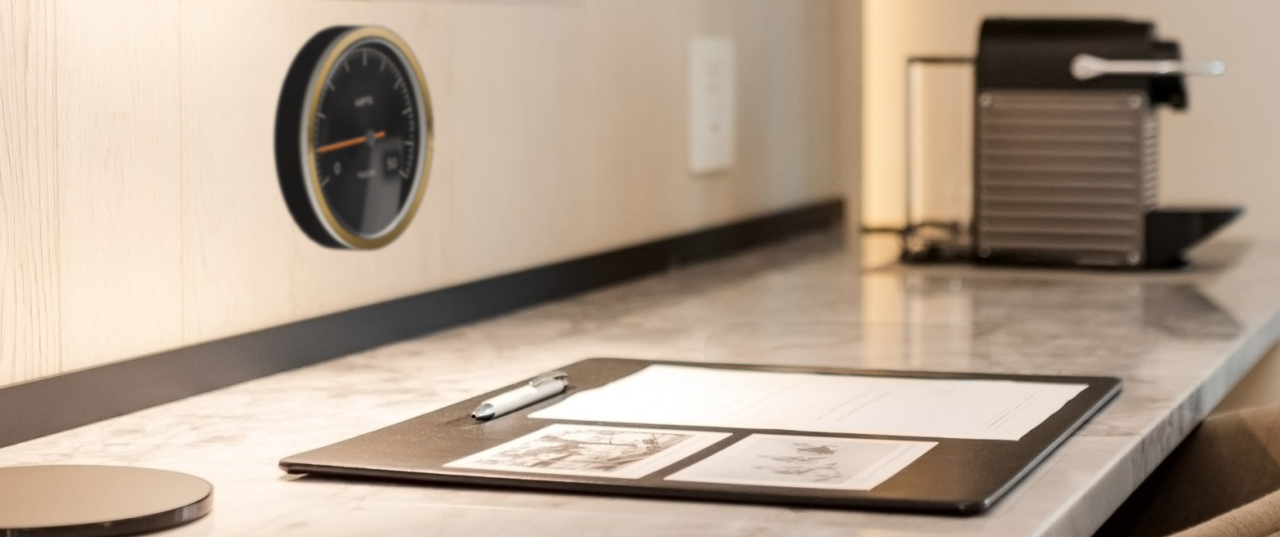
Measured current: 5 A
